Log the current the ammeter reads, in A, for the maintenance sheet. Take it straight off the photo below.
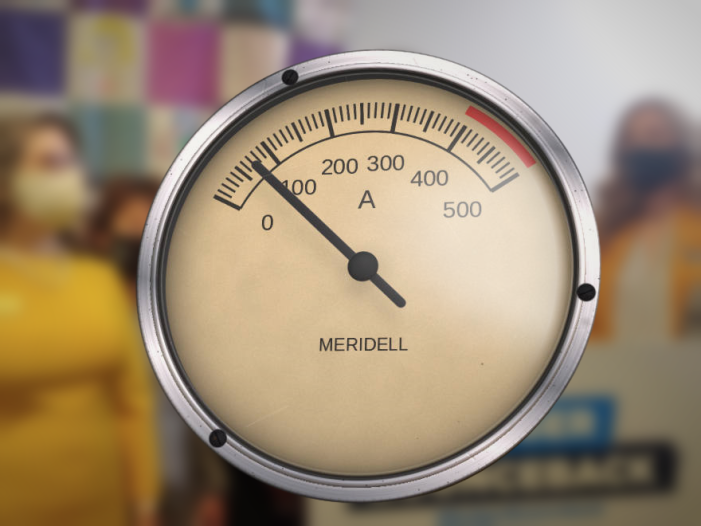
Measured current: 70 A
